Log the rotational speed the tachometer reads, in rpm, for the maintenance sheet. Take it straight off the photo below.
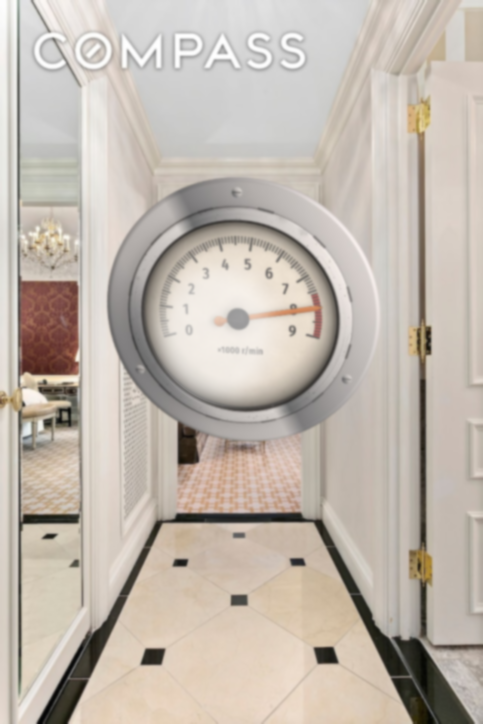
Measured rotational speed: 8000 rpm
